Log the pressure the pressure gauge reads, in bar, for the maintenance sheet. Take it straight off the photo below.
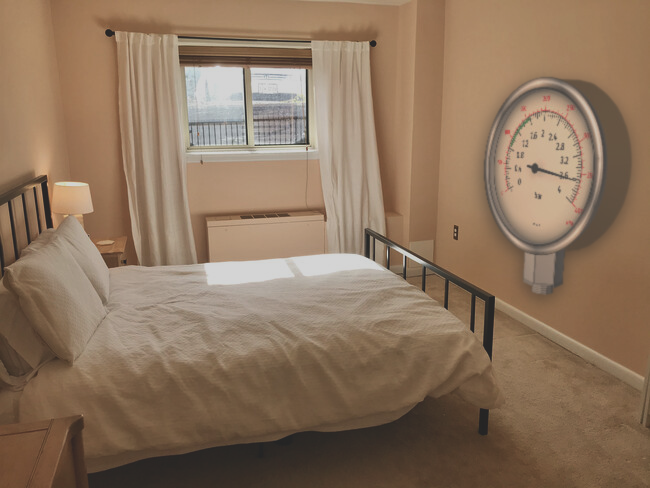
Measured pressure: 3.6 bar
